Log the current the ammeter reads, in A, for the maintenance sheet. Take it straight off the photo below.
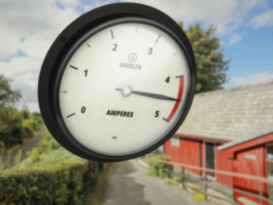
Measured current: 4.5 A
